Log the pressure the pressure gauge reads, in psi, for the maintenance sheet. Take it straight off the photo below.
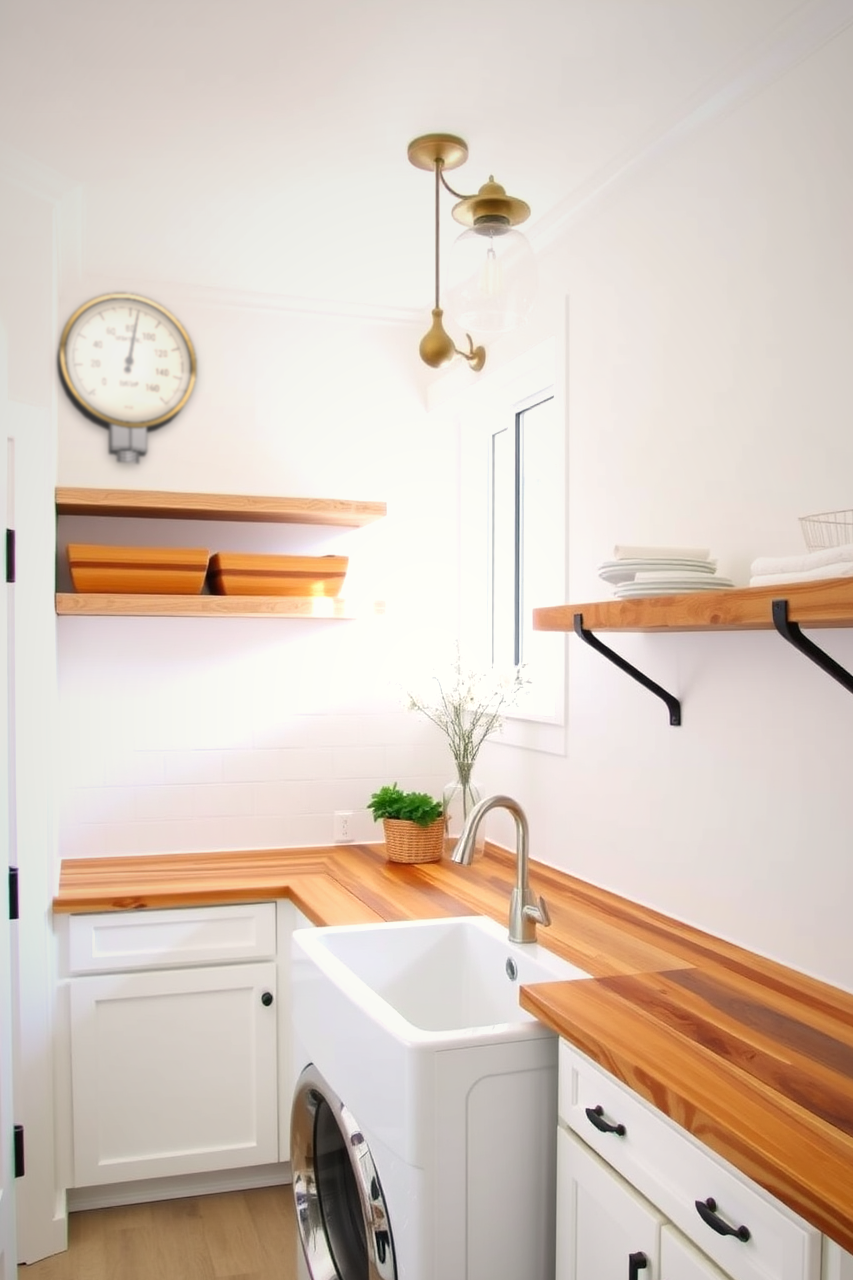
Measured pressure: 85 psi
